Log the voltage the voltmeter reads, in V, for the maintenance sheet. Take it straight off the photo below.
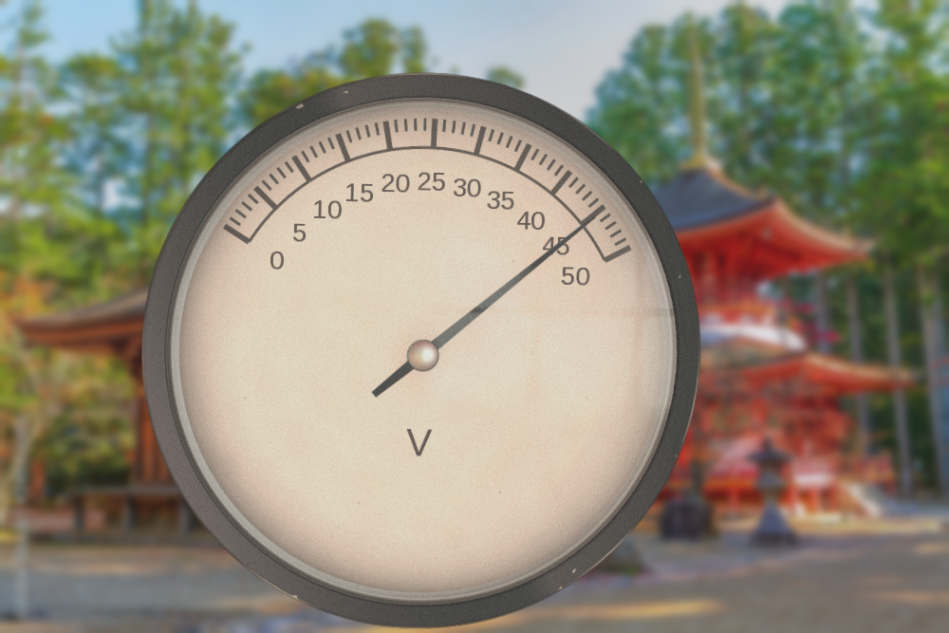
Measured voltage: 45 V
